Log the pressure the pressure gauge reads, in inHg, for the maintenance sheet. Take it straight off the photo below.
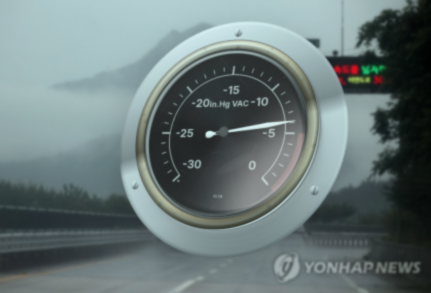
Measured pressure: -6 inHg
